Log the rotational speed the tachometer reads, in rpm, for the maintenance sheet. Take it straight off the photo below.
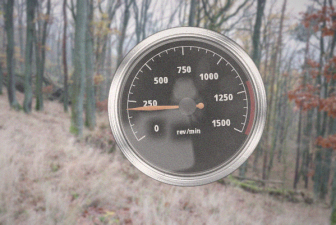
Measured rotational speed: 200 rpm
